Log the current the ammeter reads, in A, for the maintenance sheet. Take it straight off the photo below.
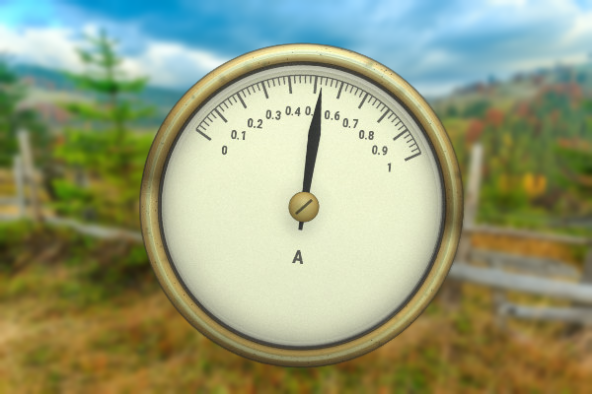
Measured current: 0.52 A
